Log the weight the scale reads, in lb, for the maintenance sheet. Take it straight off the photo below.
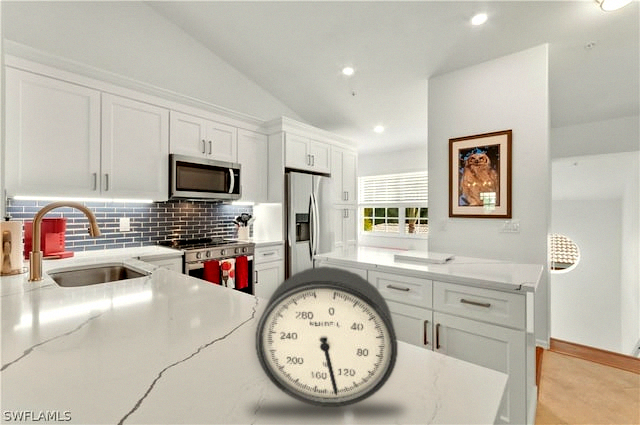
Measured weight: 140 lb
